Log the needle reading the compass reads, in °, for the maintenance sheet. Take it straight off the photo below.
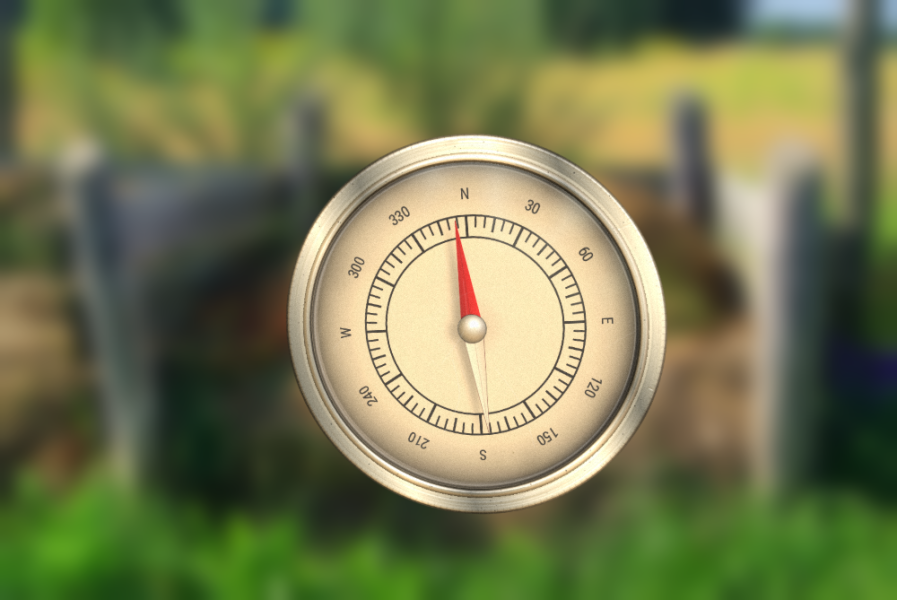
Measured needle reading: 355 °
